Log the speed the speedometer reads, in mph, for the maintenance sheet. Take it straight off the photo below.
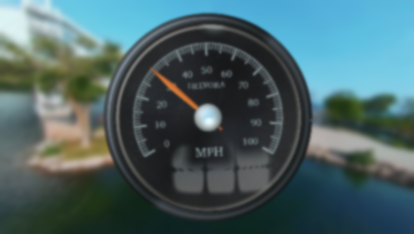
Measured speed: 30 mph
